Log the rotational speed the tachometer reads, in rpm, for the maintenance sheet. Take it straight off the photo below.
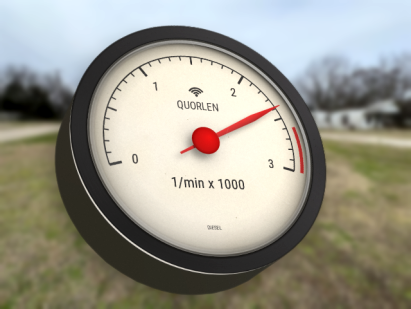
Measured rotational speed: 2400 rpm
